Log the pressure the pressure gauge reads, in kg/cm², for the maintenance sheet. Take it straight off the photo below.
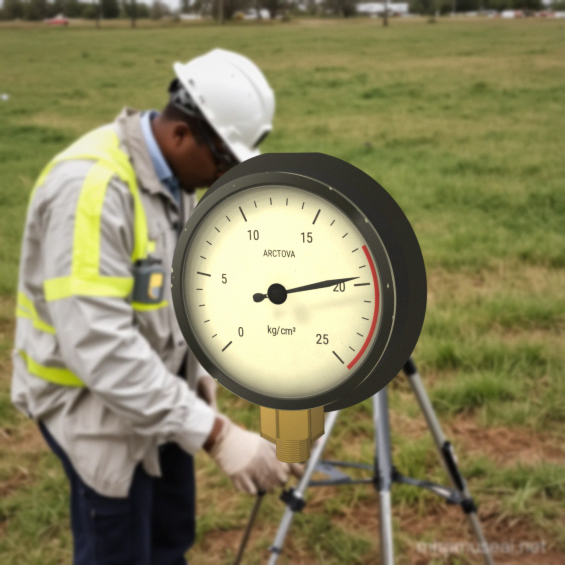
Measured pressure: 19.5 kg/cm²
